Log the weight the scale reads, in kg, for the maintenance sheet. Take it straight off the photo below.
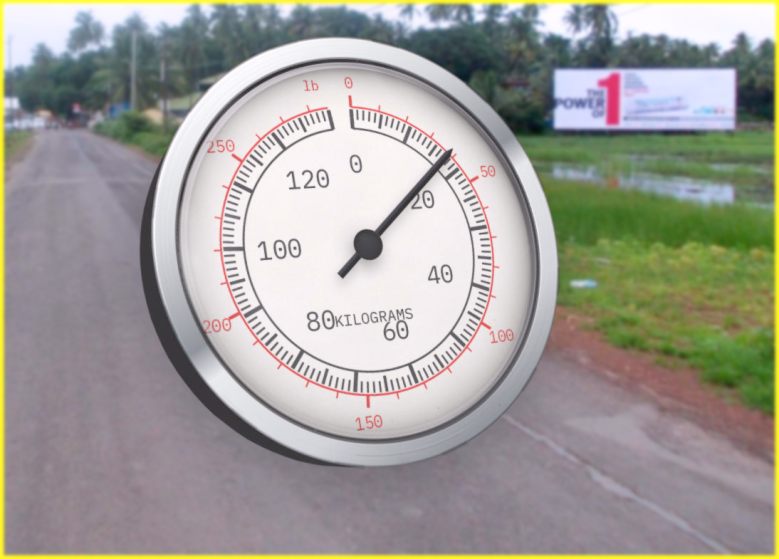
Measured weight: 17 kg
